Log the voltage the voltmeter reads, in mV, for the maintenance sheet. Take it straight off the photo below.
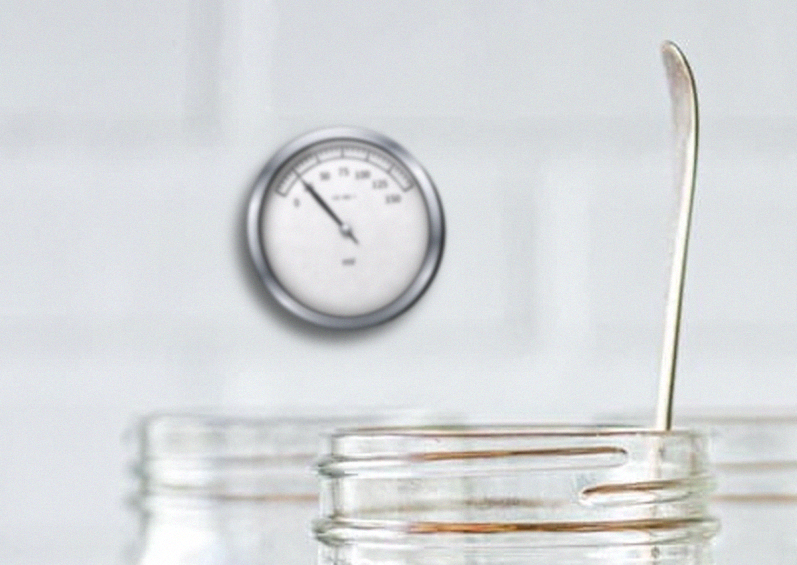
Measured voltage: 25 mV
